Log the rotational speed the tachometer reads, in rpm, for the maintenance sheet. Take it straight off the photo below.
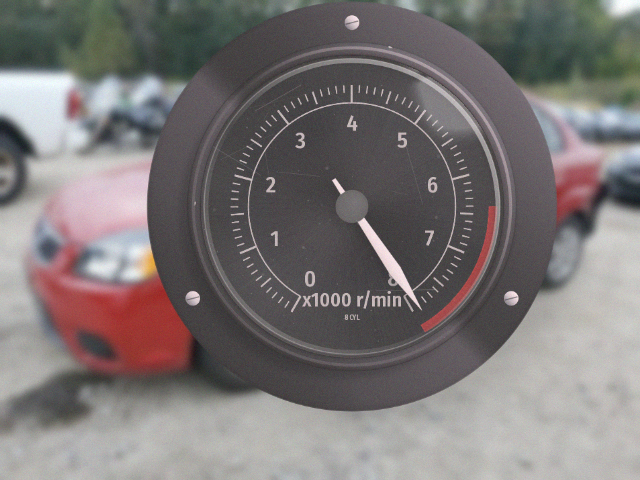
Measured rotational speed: 7900 rpm
